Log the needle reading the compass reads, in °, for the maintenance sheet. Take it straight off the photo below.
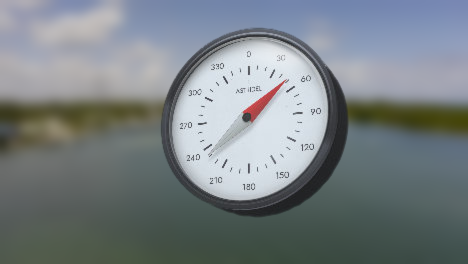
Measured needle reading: 50 °
